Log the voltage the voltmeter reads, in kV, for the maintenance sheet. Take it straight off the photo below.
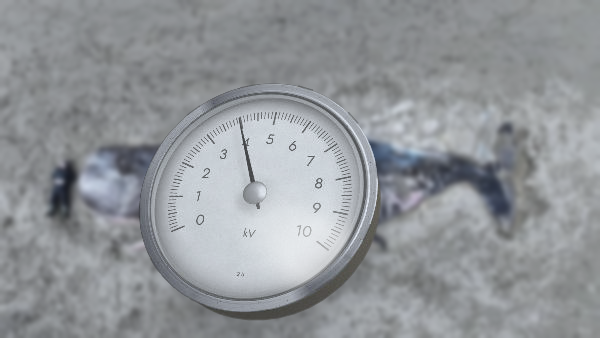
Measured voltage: 4 kV
